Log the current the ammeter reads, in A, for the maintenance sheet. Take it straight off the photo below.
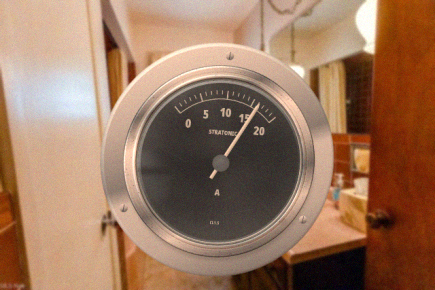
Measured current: 16 A
